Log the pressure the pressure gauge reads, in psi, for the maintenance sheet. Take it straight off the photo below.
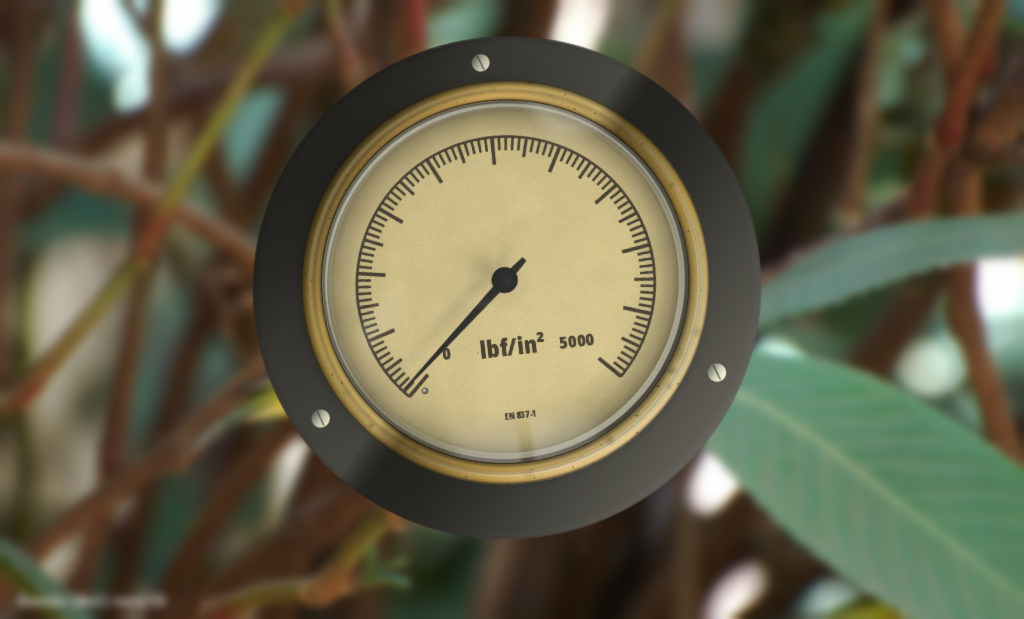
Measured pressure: 50 psi
